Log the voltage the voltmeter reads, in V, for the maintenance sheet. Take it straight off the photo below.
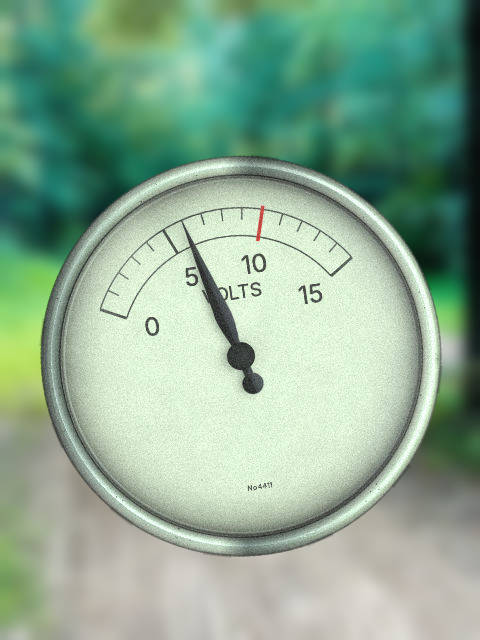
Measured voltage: 6 V
